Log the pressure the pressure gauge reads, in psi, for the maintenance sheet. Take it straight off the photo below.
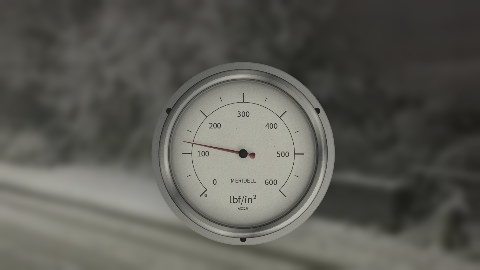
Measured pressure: 125 psi
